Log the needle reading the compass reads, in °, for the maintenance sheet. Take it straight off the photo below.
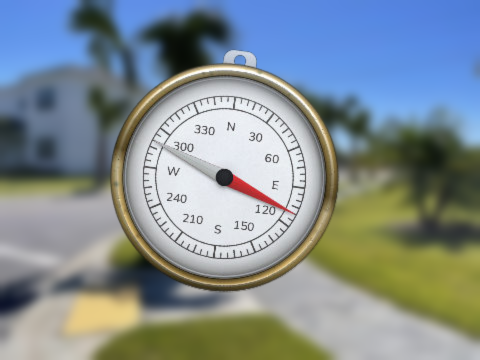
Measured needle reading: 110 °
